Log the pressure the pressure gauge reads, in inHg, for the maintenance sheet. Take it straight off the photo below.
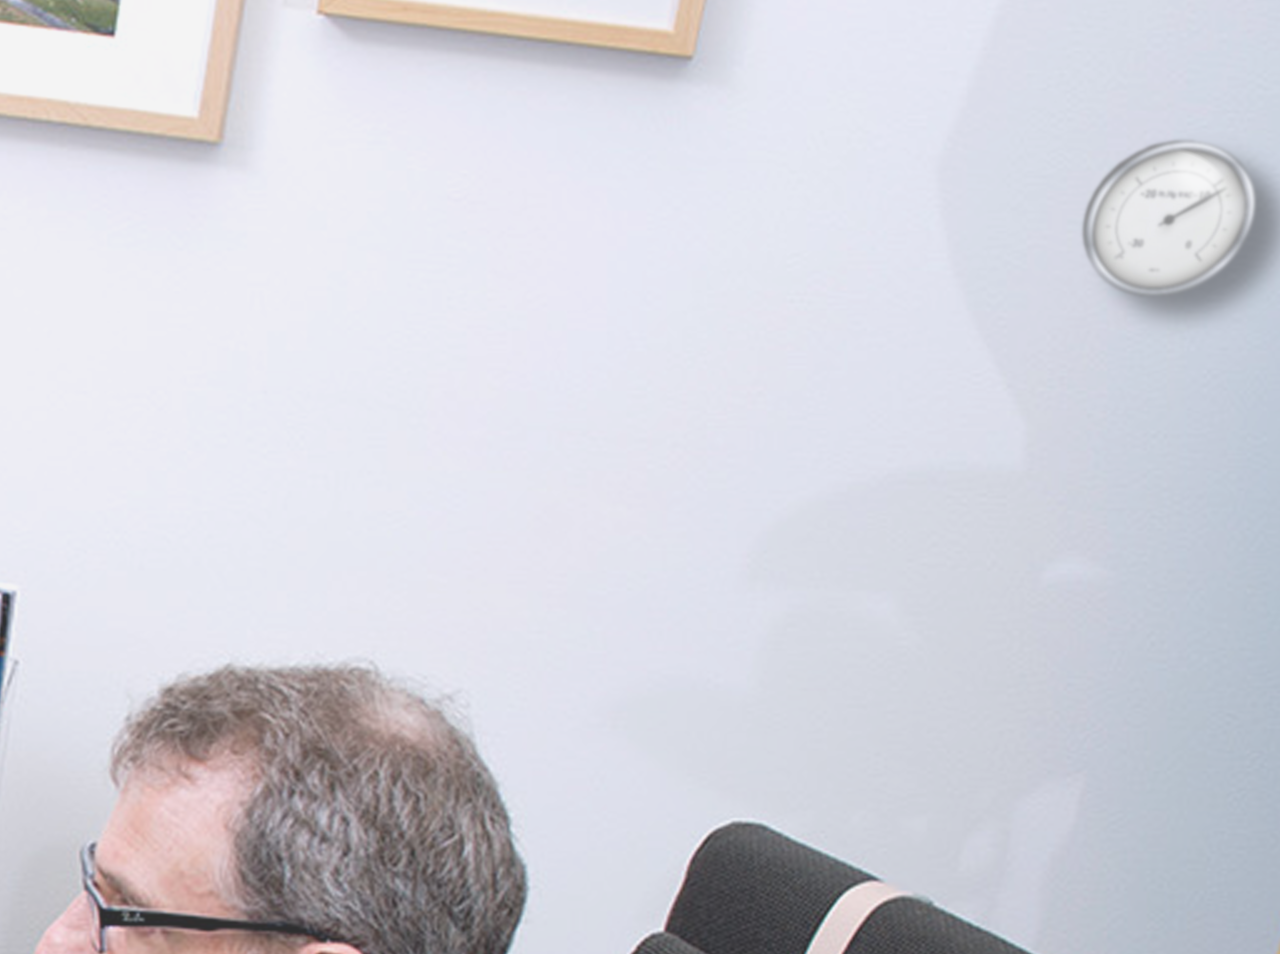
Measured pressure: -9 inHg
